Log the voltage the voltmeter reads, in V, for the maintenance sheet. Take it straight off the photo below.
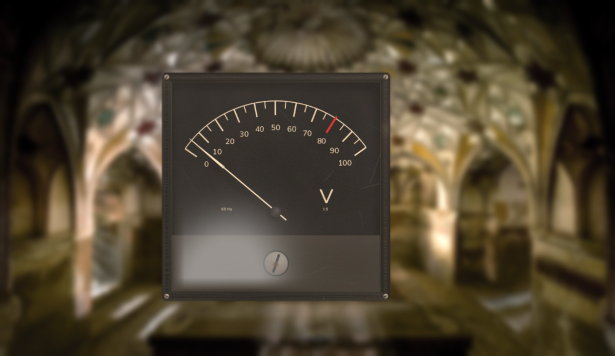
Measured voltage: 5 V
